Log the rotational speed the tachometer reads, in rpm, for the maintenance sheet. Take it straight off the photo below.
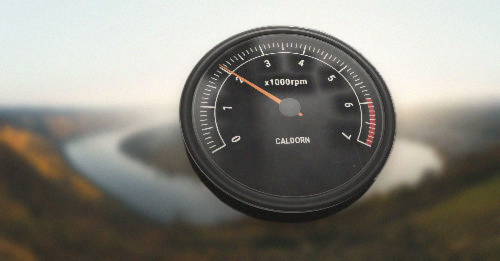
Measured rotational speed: 2000 rpm
